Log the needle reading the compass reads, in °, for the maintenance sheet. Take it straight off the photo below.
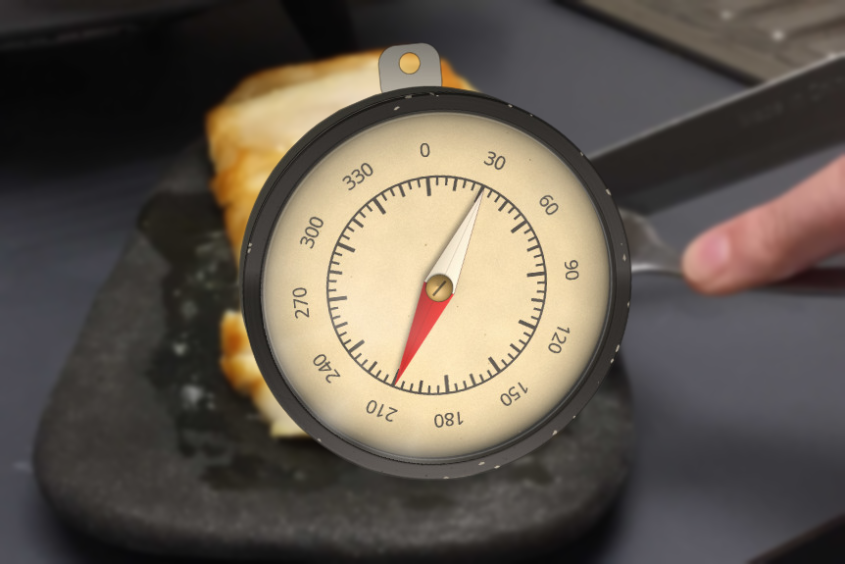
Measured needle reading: 210 °
